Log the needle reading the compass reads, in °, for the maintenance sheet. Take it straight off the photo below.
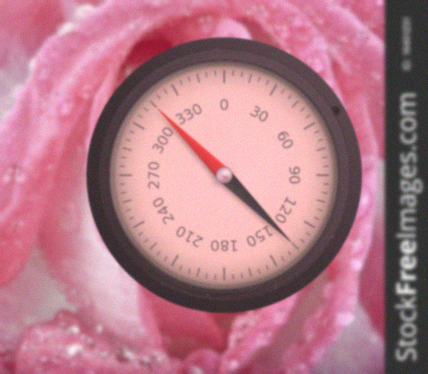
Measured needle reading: 315 °
